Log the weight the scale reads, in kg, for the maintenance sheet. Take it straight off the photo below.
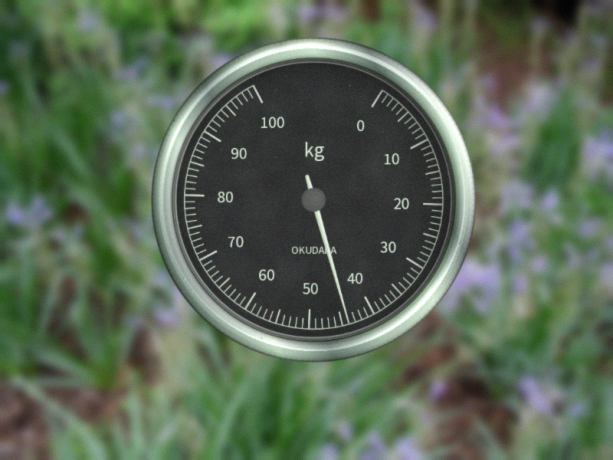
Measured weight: 44 kg
